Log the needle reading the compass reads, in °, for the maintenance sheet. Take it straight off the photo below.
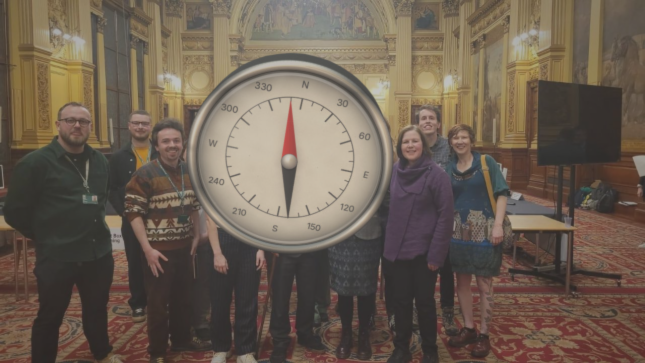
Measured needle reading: 350 °
